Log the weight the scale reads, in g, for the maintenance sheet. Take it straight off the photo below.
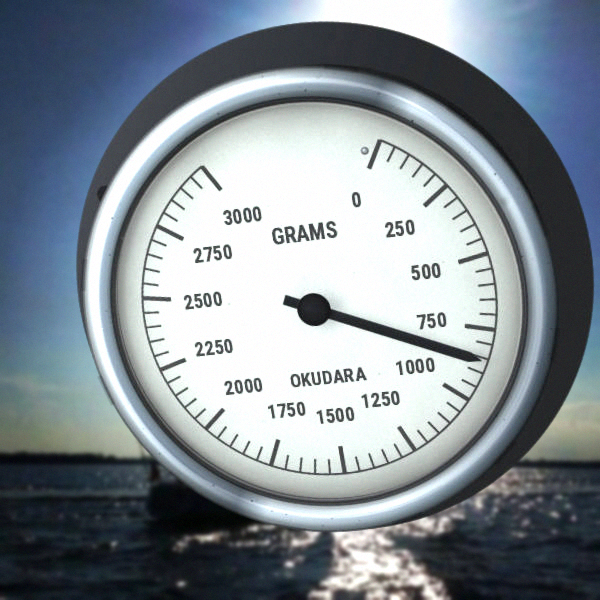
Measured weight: 850 g
